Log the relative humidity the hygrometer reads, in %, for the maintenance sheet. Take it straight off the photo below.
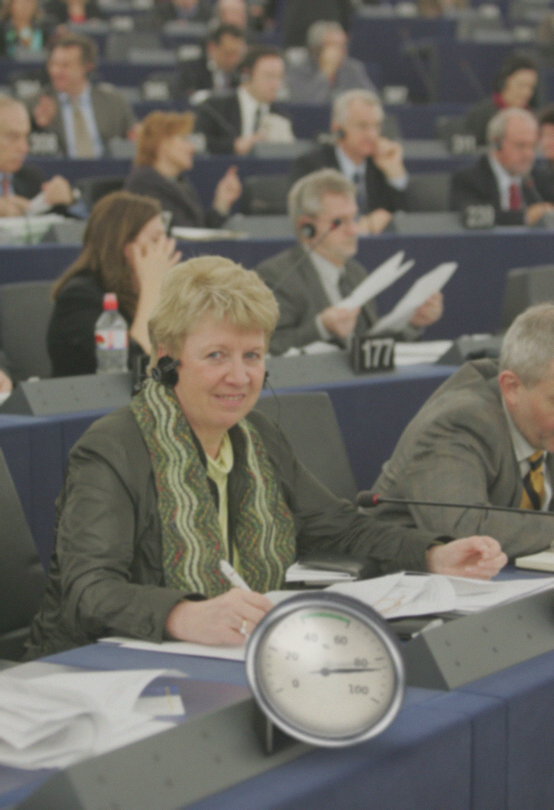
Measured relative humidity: 84 %
